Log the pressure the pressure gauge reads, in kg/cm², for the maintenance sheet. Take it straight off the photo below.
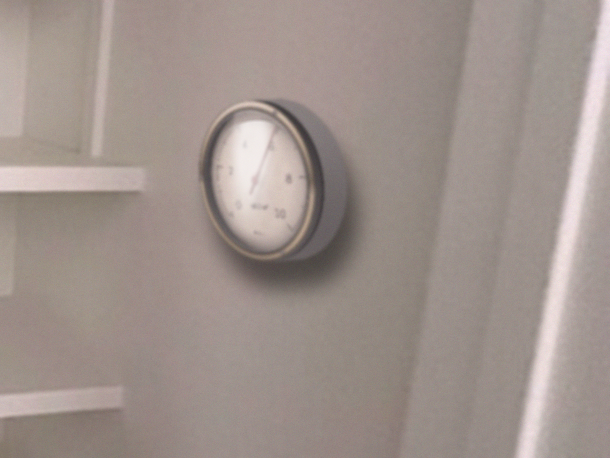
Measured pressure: 6 kg/cm²
